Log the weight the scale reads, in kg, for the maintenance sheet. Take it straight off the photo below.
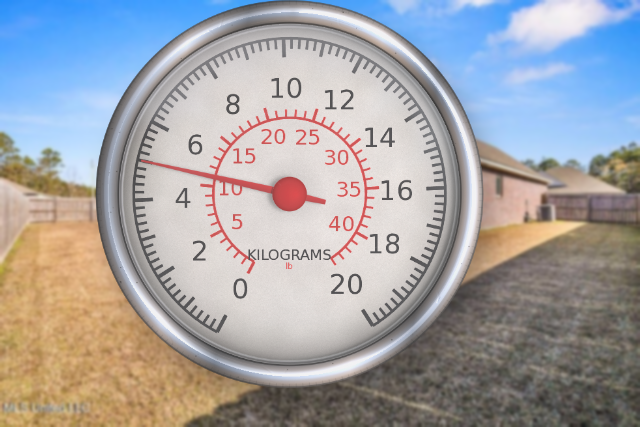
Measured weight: 5 kg
